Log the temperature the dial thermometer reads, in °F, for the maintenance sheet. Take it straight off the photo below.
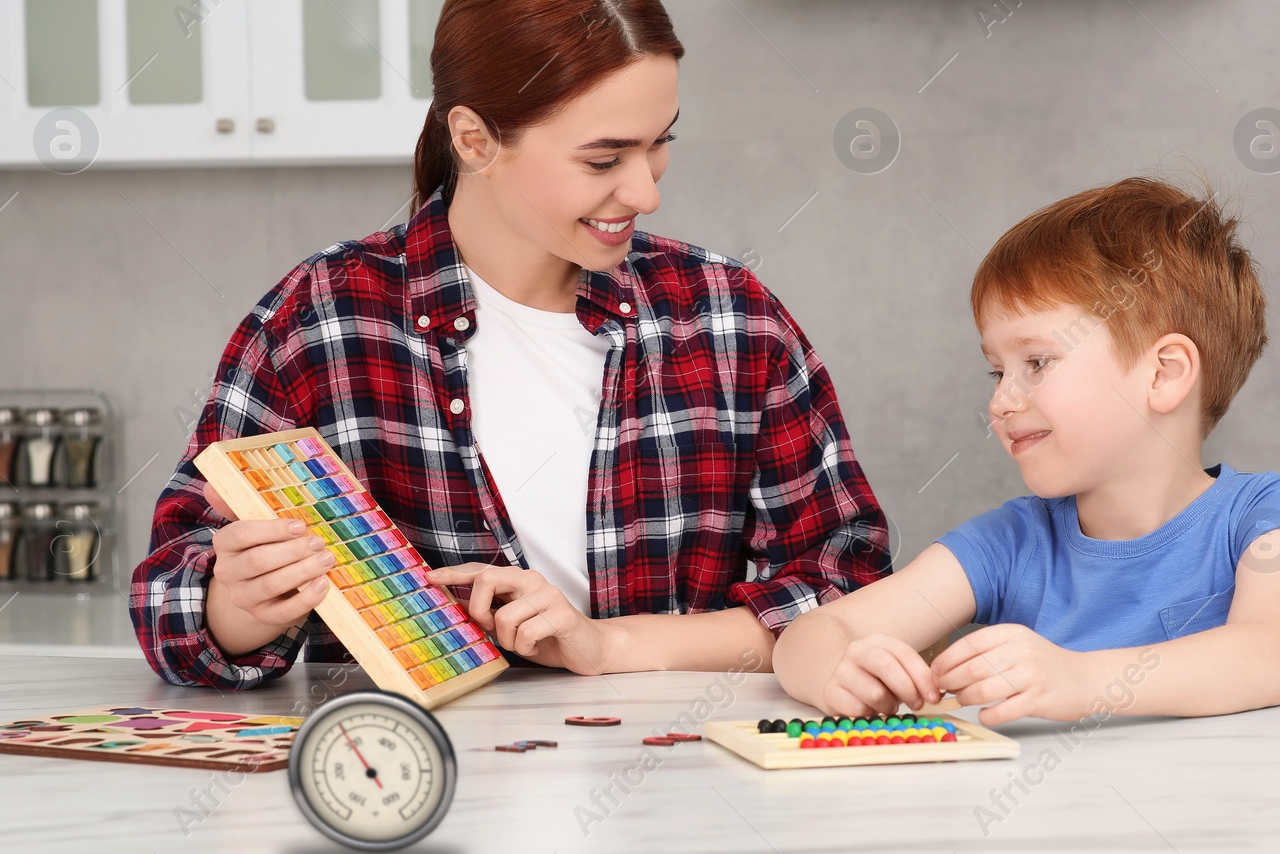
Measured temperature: 300 °F
